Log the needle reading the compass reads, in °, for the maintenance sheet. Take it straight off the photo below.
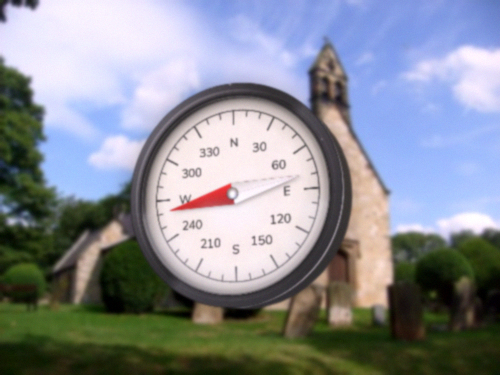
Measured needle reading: 260 °
